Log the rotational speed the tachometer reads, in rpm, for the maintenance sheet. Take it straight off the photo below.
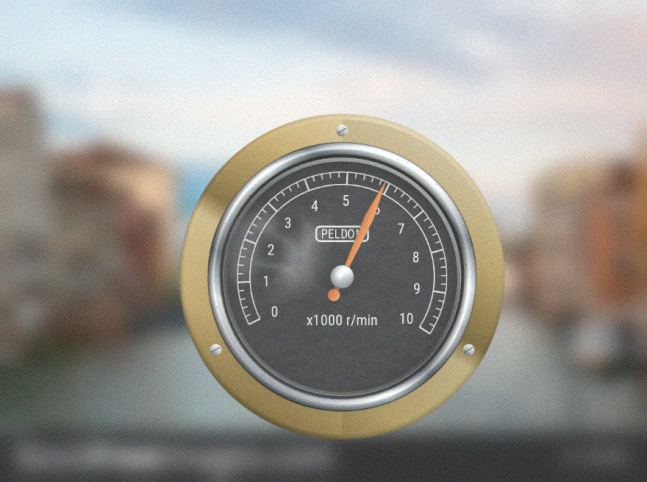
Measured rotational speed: 5900 rpm
